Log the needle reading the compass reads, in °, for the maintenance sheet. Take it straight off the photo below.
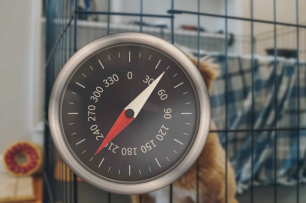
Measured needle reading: 220 °
